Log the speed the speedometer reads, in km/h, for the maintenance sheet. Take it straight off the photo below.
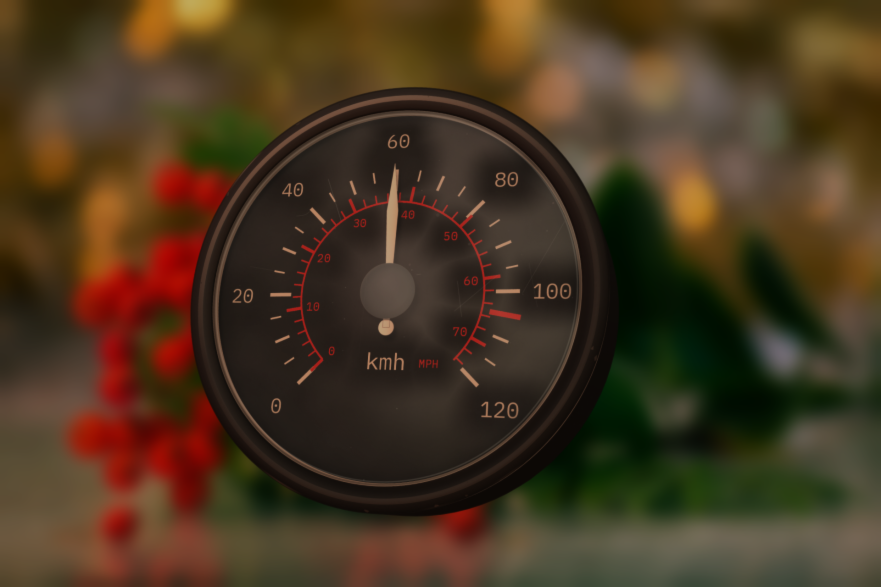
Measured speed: 60 km/h
